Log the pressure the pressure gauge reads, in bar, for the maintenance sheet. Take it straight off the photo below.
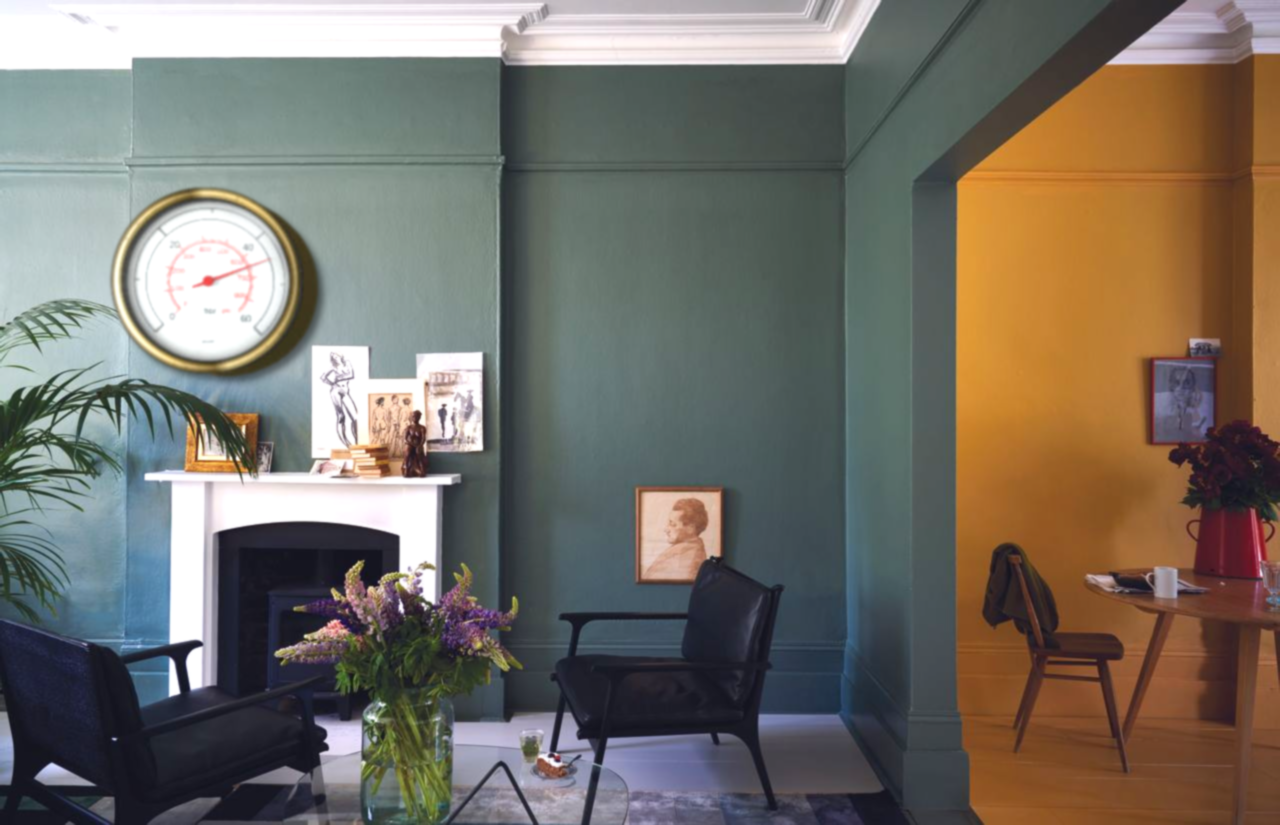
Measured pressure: 45 bar
